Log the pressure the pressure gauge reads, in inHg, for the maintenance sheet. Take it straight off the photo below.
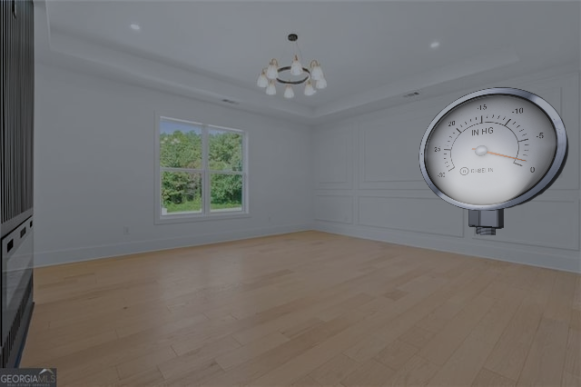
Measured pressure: -1 inHg
